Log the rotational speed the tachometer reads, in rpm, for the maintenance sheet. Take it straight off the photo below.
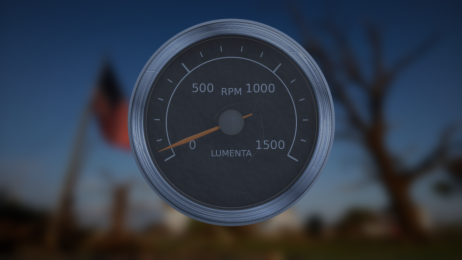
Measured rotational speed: 50 rpm
